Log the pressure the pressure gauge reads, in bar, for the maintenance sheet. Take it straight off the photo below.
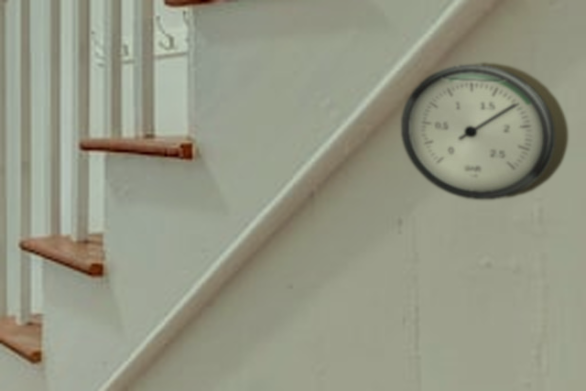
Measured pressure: 1.75 bar
